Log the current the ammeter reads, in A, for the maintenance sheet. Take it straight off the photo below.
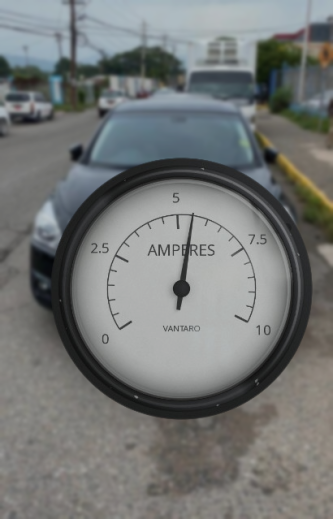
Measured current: 5.5 A
